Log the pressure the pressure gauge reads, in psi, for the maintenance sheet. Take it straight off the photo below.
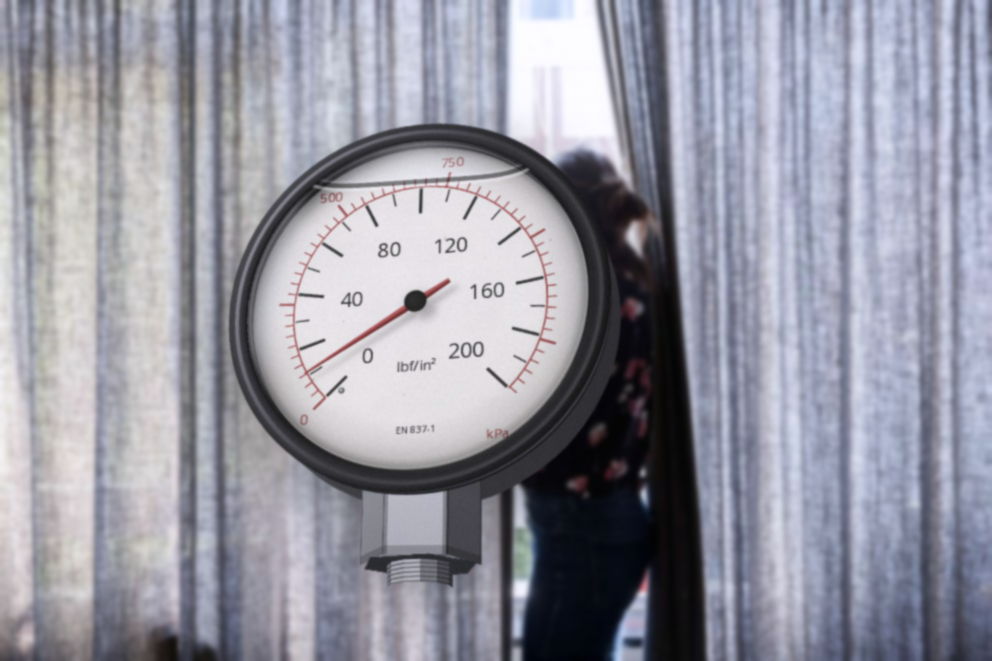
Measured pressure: 10 psi
